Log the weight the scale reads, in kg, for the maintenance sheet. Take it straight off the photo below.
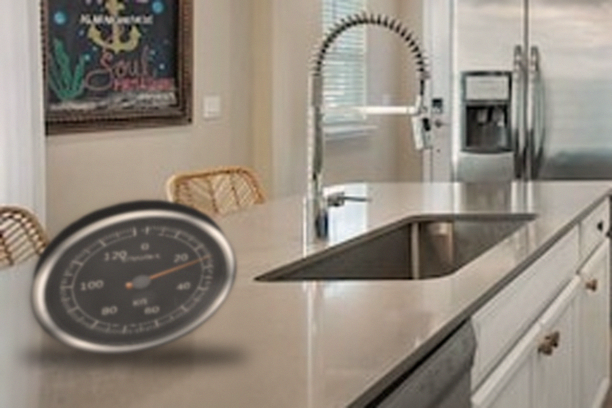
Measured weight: 25 kg
